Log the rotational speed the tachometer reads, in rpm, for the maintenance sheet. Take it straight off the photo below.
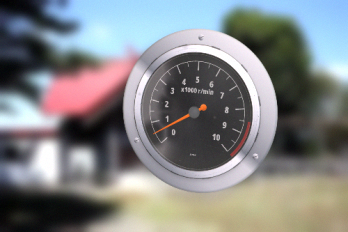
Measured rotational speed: 500 rpm
